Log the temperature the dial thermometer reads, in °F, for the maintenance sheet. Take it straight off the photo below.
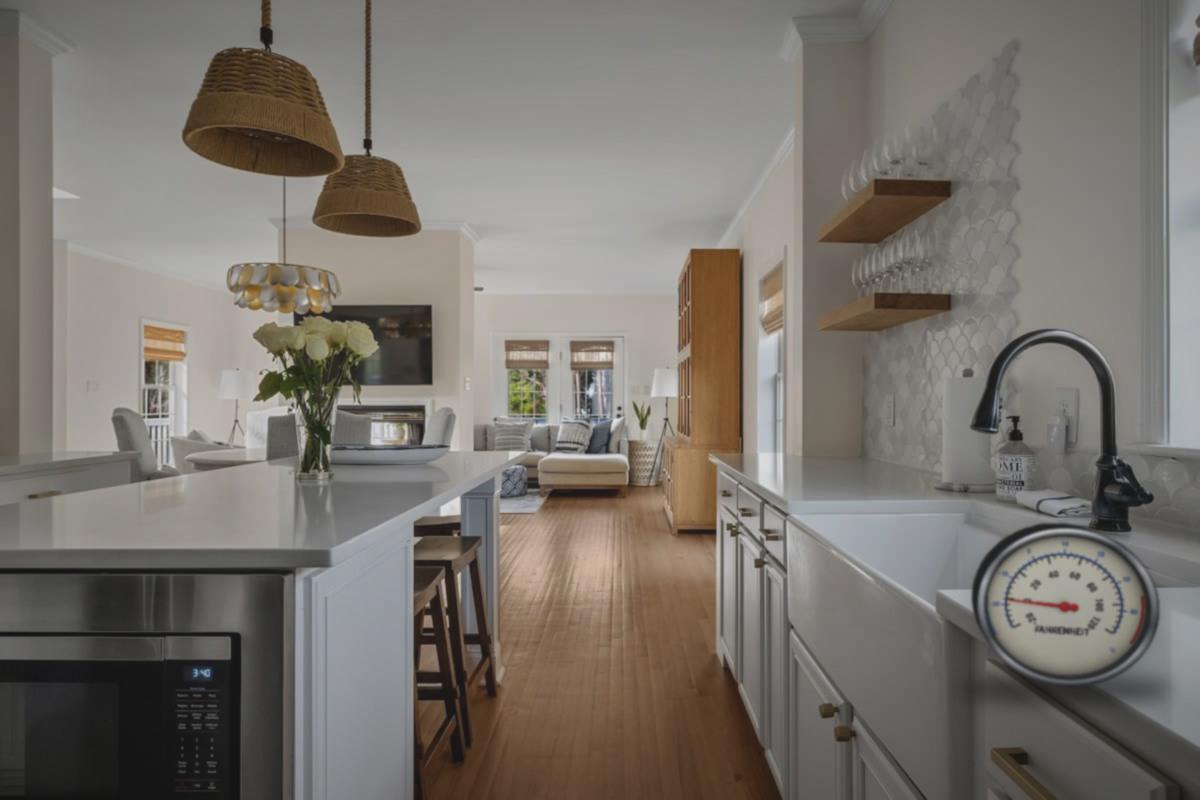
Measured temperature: 0 °F
